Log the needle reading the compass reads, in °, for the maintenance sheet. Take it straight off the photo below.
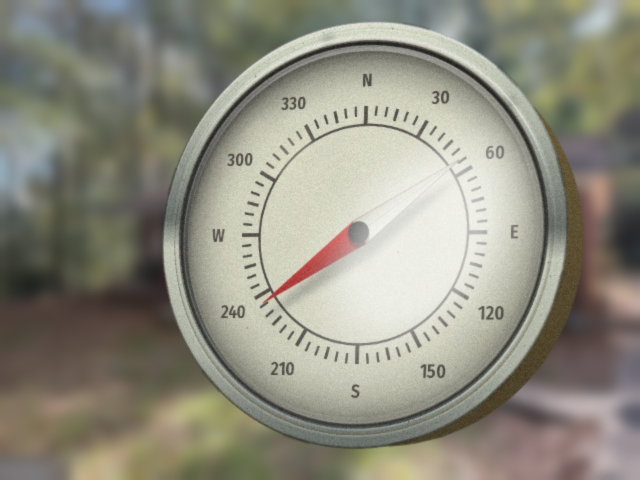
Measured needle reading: 235 °
